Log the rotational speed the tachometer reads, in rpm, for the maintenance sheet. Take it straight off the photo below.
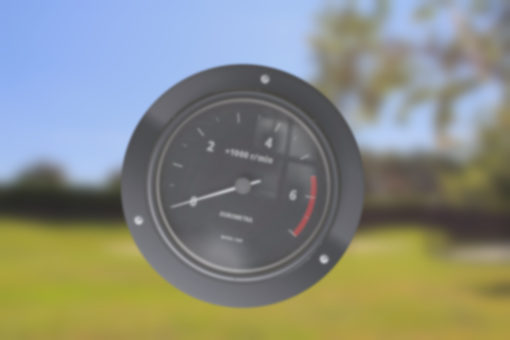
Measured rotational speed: 0 rpm
